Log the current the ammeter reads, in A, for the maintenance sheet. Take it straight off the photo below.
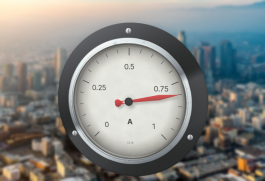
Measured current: 0.8 A
